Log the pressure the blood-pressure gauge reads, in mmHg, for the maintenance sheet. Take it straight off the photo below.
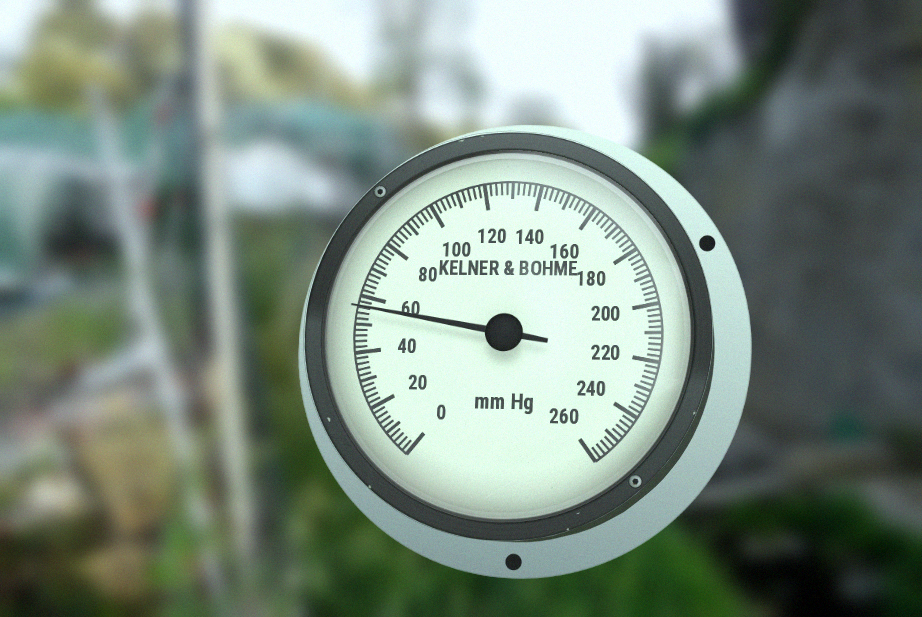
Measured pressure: 56 mmHg
